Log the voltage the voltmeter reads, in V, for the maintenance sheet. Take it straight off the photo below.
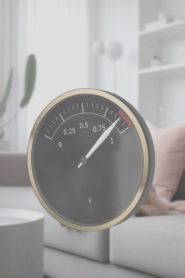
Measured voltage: 0.9 V
